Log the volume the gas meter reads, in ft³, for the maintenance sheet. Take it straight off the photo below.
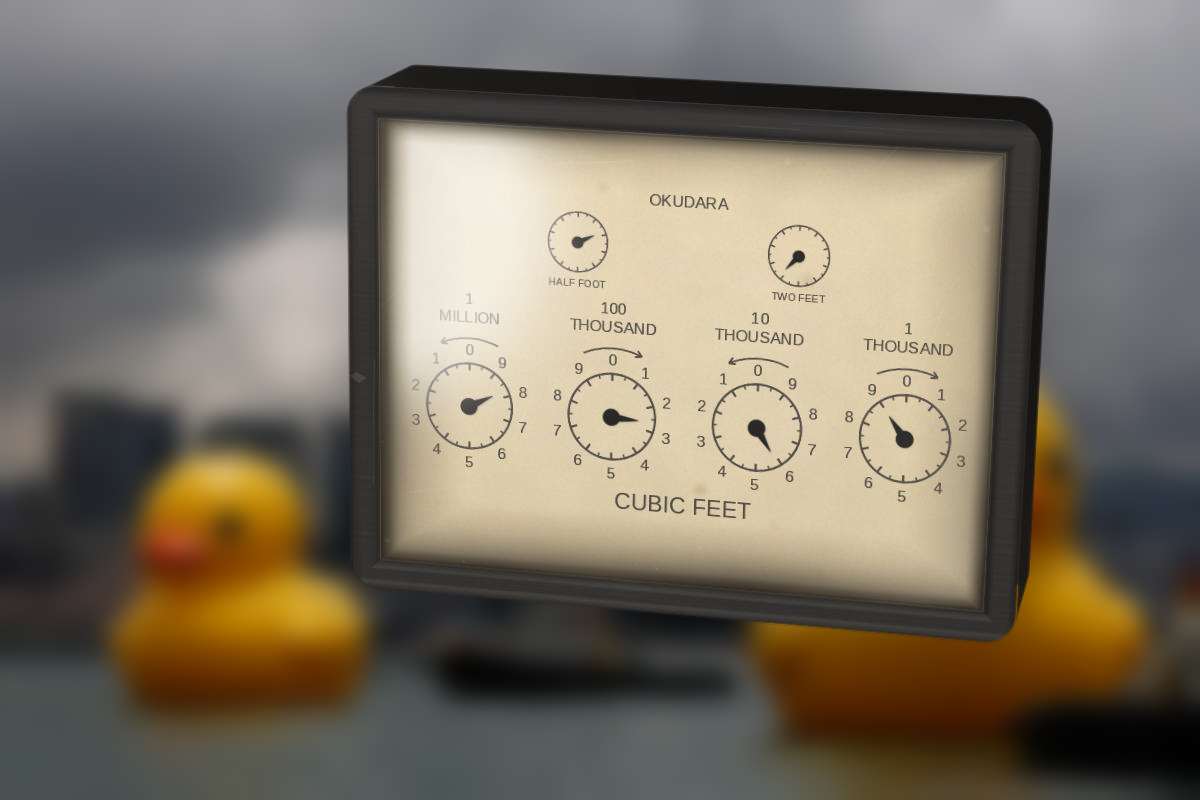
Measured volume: 825900 ft³
